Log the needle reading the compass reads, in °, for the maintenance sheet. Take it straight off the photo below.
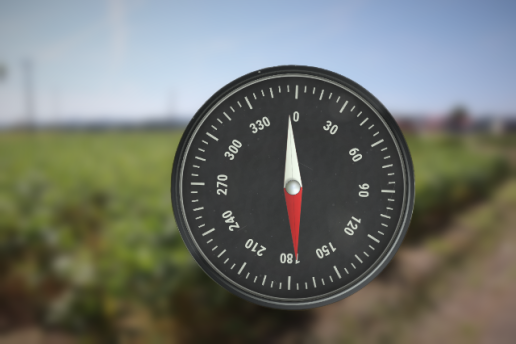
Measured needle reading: 175 °
